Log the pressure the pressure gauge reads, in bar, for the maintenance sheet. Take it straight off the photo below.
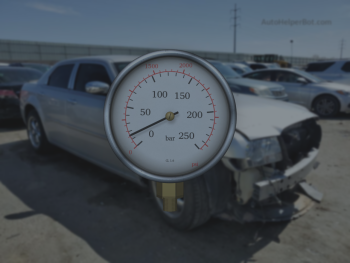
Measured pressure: 15 bar
